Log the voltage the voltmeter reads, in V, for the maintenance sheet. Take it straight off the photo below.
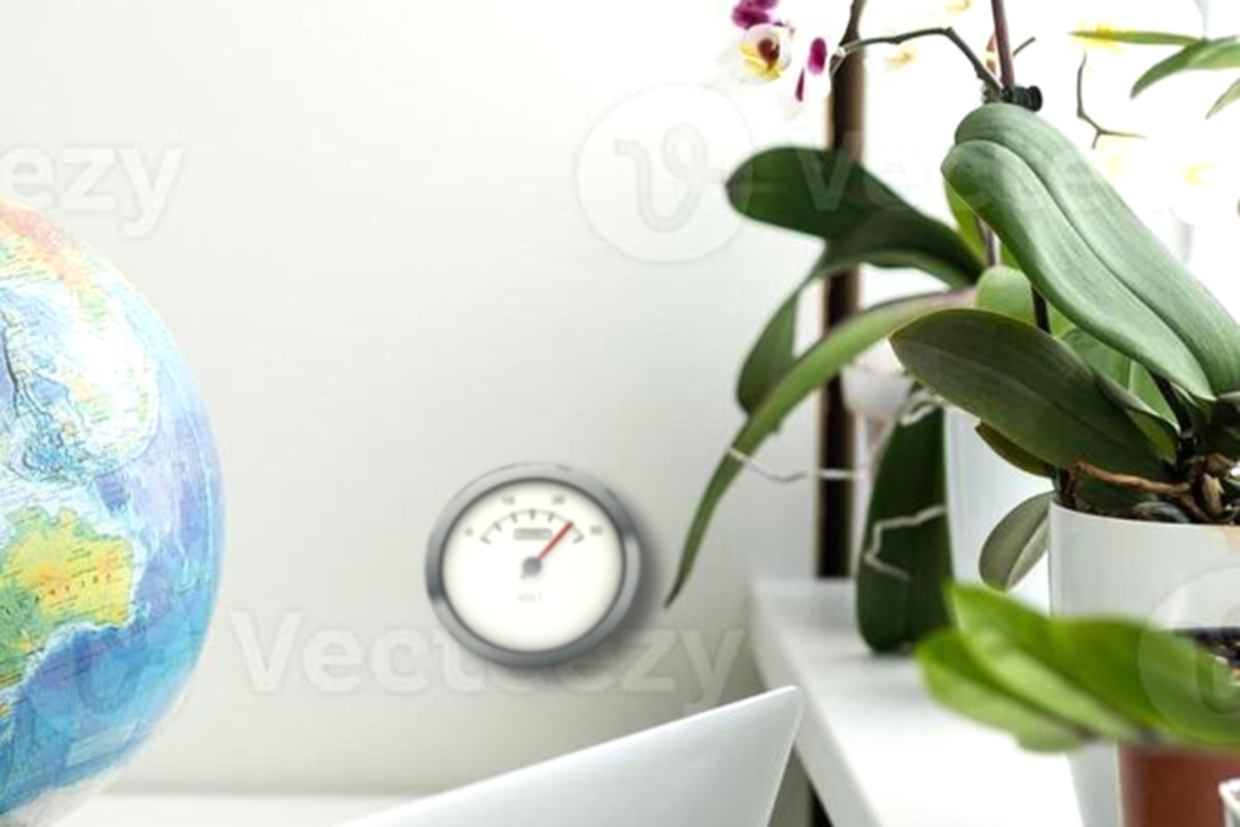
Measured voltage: 25 V
